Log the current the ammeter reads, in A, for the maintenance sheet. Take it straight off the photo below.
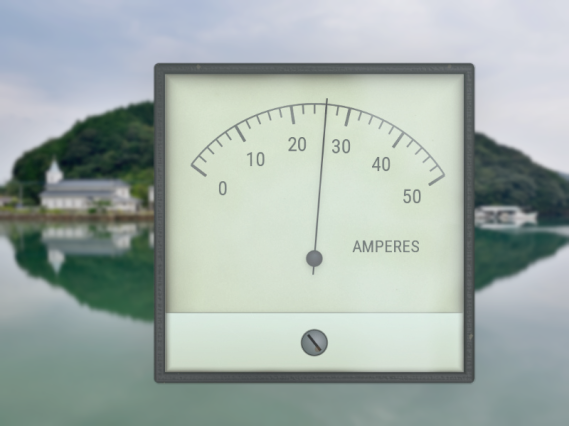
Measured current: 26 A
